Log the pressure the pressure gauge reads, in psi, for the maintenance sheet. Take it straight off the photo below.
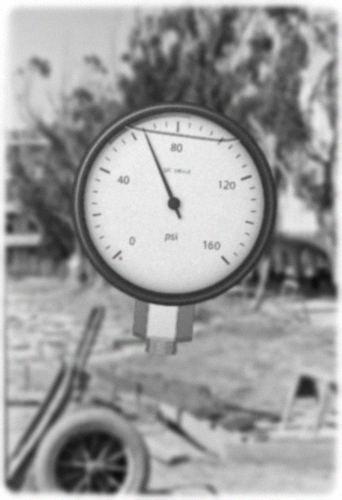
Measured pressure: 65 psi
